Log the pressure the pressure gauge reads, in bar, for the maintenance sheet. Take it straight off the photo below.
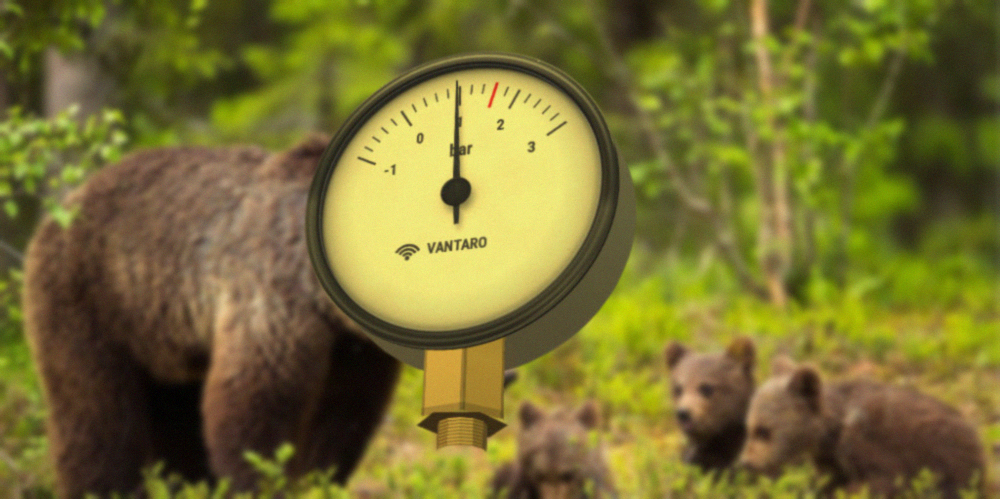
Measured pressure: 1 bar
